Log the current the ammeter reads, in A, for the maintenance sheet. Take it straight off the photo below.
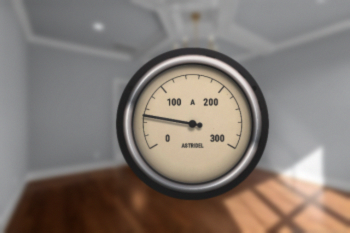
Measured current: 50 A
